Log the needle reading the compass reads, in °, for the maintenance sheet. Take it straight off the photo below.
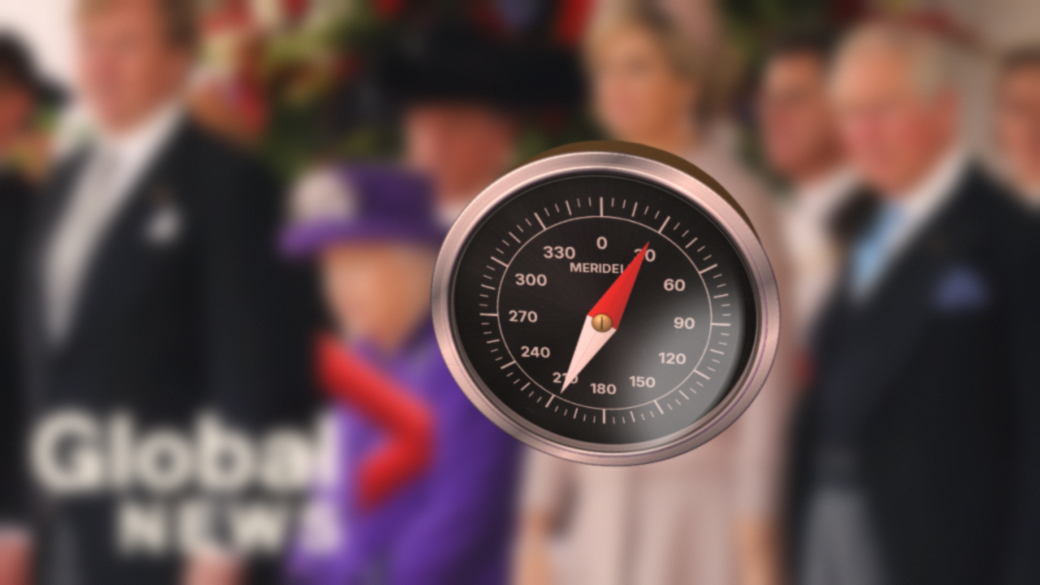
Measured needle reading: 27.5 °
